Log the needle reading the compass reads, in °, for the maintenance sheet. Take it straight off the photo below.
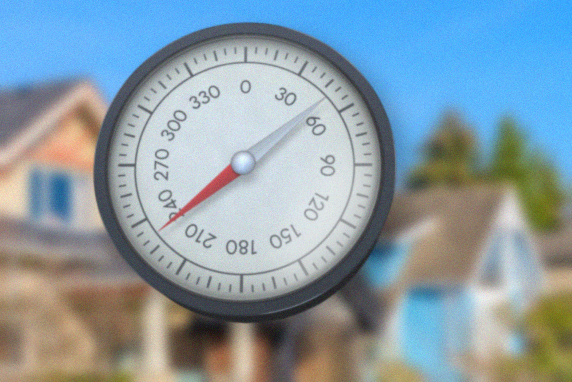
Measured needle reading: 230 °
